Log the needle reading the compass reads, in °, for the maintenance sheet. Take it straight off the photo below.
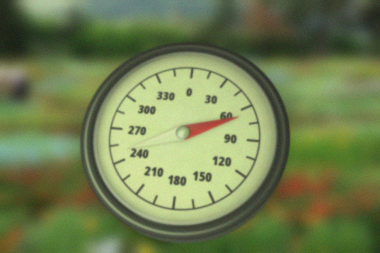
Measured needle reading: 67.5 °
